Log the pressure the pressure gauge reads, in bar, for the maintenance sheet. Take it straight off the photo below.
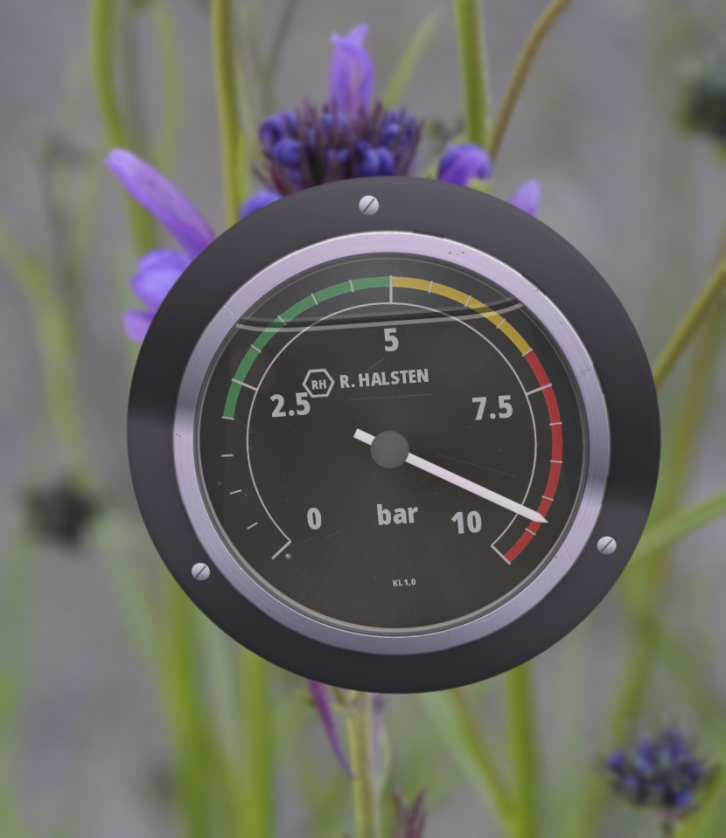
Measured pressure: 9.25 bar
